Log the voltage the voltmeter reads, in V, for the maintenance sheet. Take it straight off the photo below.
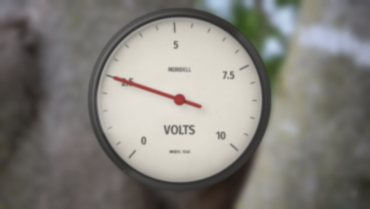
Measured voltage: 2.5 V
